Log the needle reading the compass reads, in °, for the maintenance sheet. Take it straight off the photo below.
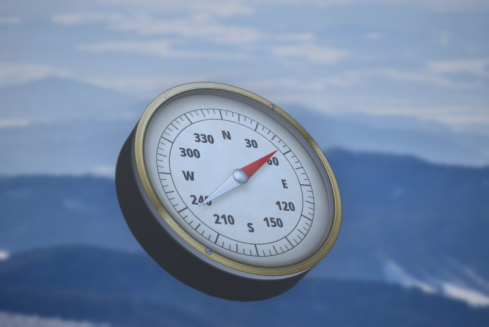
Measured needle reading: 55 °
